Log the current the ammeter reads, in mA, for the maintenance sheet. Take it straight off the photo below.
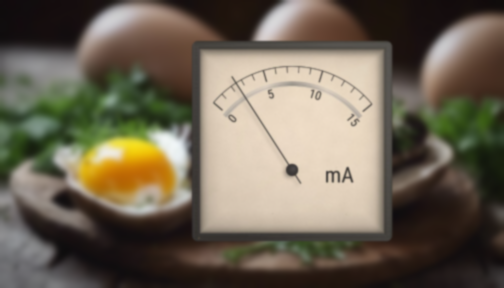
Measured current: 2.5 mA
